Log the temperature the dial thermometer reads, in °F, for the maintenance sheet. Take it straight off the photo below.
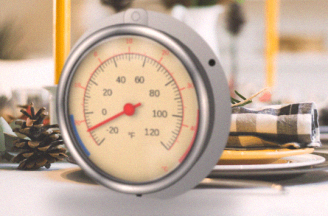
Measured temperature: -10 °F
